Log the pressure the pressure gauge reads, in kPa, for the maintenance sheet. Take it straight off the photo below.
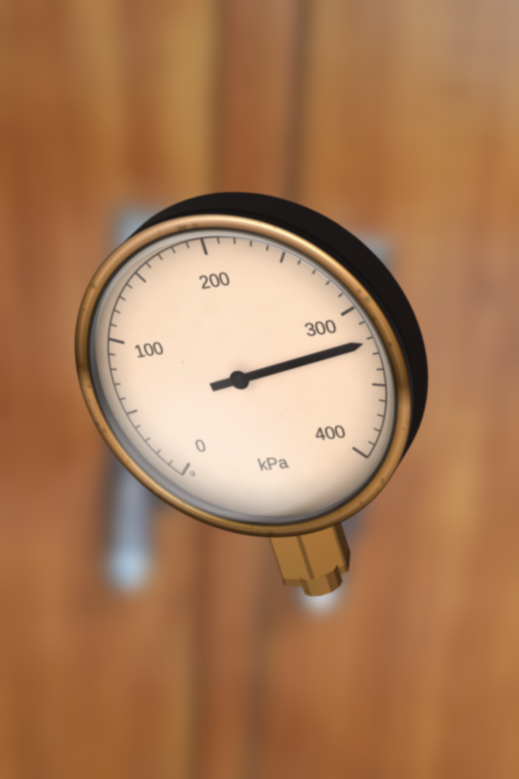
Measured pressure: 320 kPa
